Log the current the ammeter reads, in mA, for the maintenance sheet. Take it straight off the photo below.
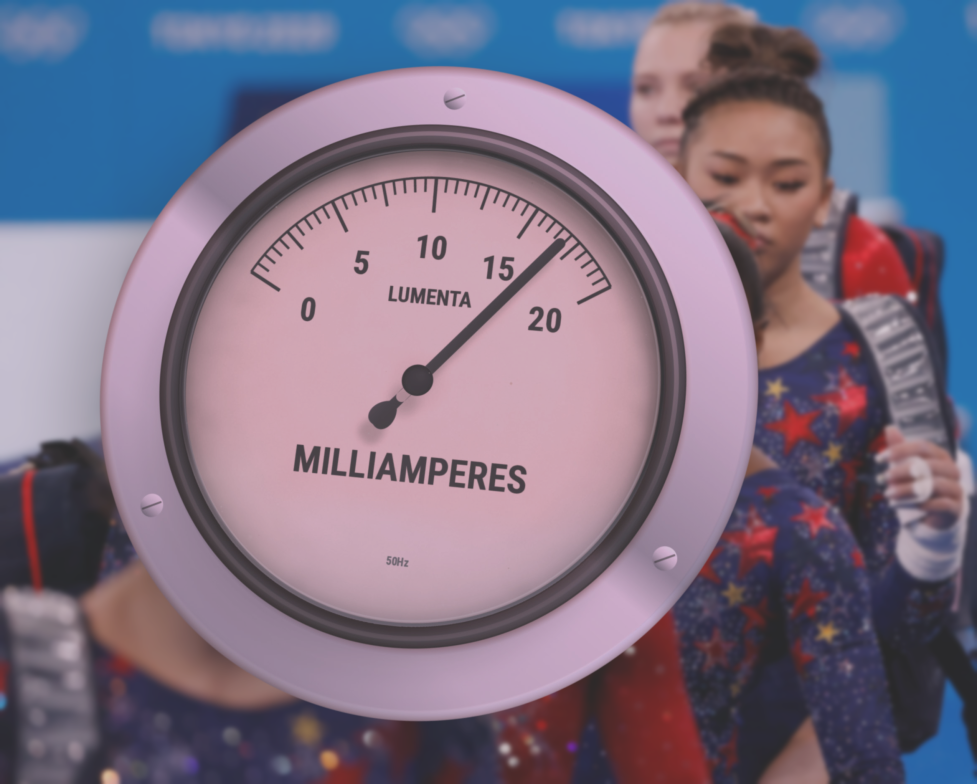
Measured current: 17 mA
